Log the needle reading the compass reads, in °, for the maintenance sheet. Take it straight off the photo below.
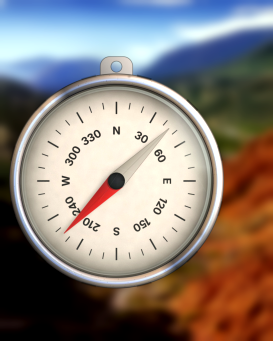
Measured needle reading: 225 °
